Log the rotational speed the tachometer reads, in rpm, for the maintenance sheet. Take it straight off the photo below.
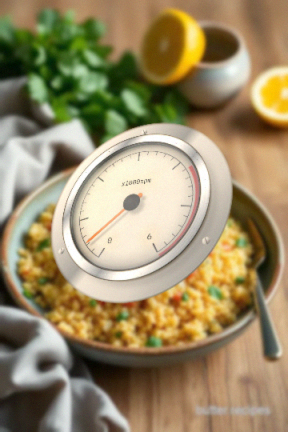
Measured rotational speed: 400 rpm
